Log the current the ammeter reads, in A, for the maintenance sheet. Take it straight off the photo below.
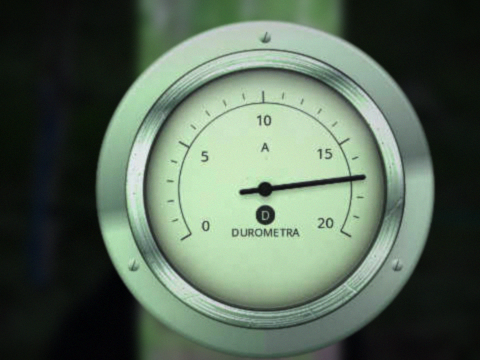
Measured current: 17 A
